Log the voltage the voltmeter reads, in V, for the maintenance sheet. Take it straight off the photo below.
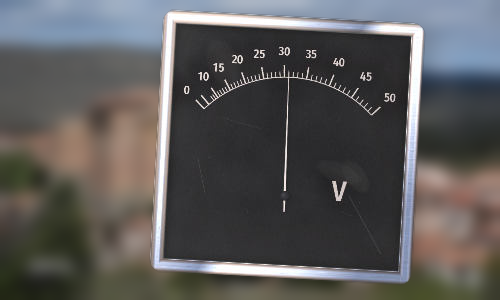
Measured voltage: 31 V
